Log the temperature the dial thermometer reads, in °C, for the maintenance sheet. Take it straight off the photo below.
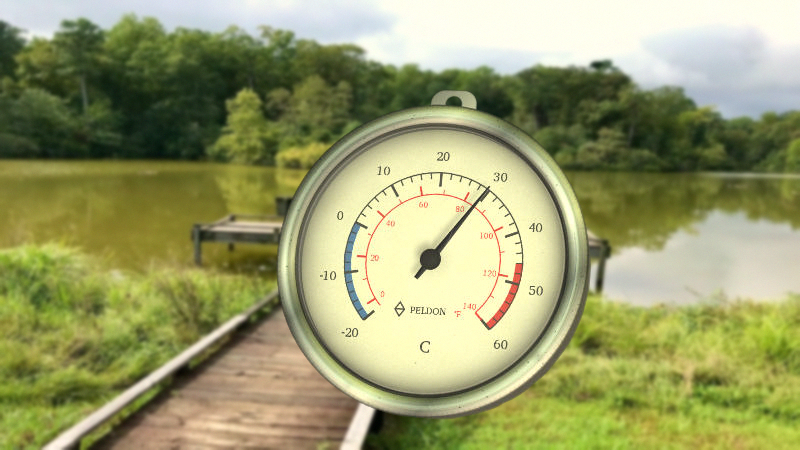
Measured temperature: 30 °C
